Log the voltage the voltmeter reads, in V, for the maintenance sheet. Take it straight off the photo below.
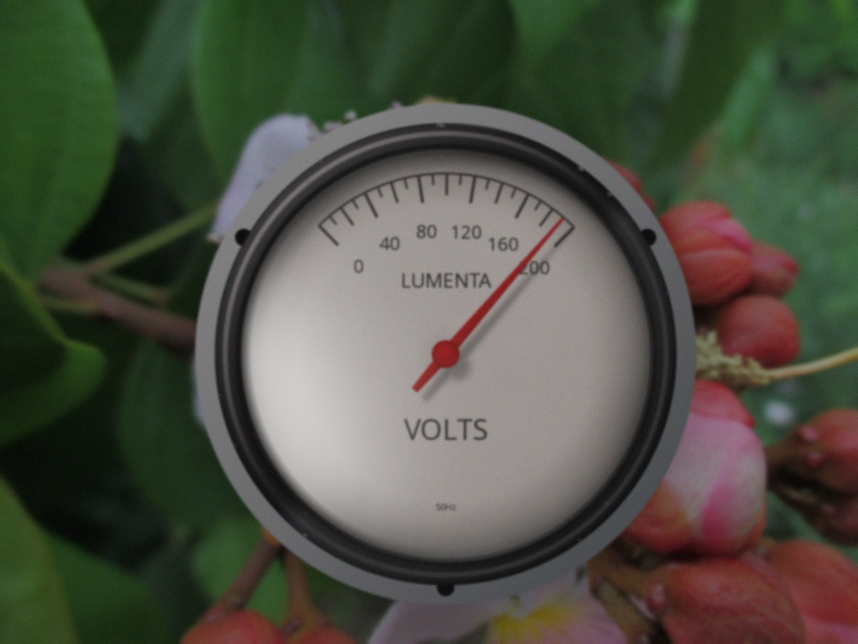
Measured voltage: 190 V
